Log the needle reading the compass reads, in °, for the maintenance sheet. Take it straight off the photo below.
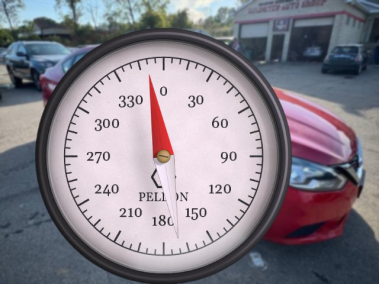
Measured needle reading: 350 °
